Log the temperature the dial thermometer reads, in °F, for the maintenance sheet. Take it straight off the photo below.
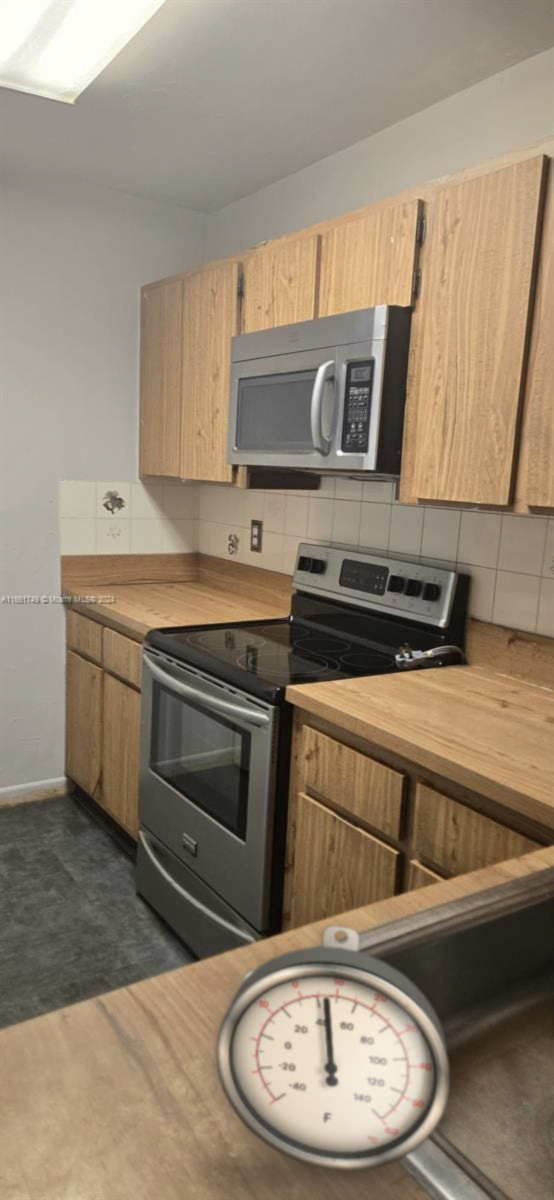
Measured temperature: 45 °F
